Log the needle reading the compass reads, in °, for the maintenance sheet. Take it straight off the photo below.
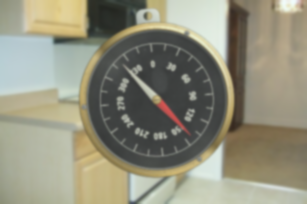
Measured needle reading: 142.5 °
